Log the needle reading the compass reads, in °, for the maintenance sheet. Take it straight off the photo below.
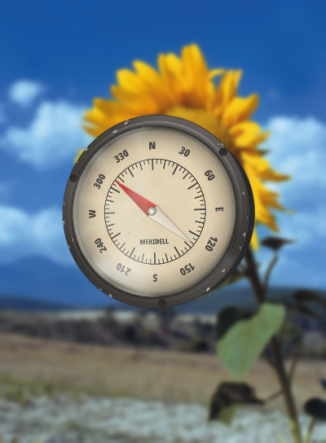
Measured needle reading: 310 °
